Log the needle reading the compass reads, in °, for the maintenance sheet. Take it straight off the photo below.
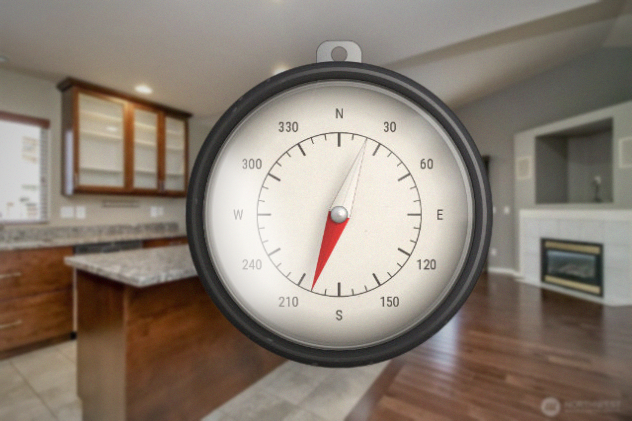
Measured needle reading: 200 °
